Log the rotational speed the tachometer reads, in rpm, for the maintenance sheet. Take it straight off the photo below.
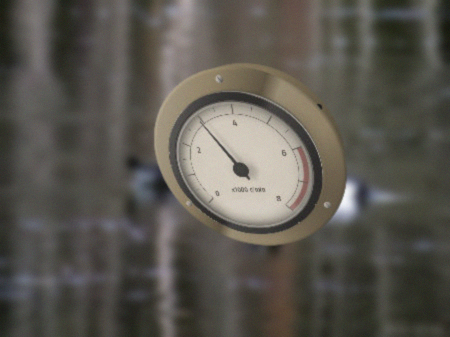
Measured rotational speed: 3000 rpm
